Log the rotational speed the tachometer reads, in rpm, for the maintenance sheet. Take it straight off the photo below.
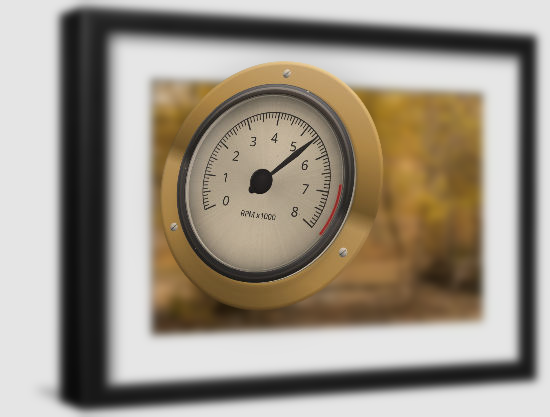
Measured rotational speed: 5500 rpm
